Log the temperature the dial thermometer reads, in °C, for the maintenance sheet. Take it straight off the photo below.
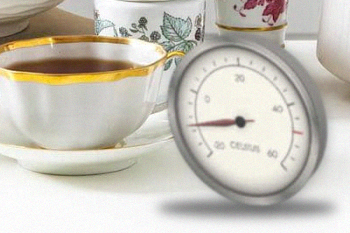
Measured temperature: -10 °C
